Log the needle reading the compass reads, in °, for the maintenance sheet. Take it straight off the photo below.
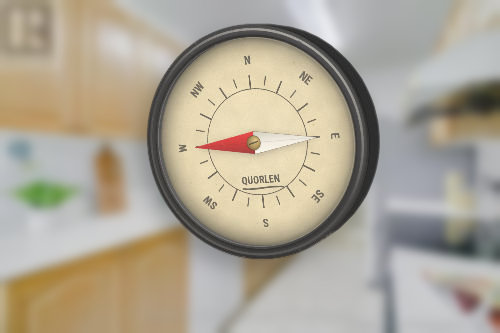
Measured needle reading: 270 °
